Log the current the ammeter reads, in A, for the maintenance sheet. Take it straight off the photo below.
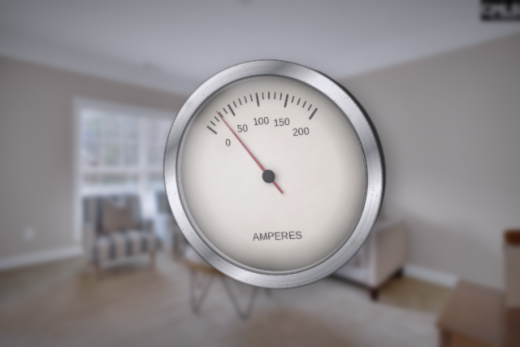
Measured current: 30 A
